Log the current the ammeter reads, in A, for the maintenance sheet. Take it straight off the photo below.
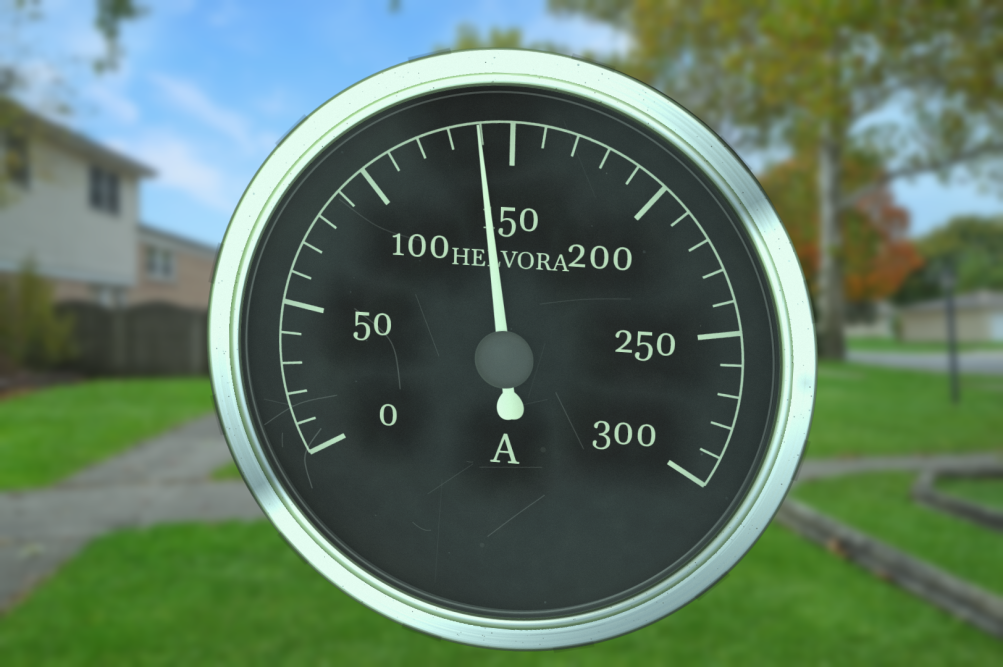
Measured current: 140 A
